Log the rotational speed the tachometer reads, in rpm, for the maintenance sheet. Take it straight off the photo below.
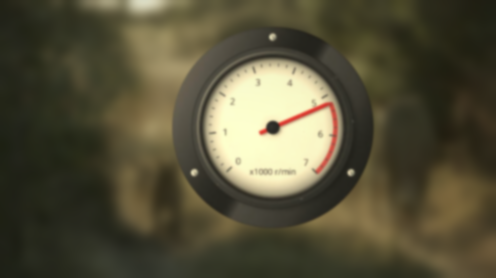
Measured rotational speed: 5200 rpm
